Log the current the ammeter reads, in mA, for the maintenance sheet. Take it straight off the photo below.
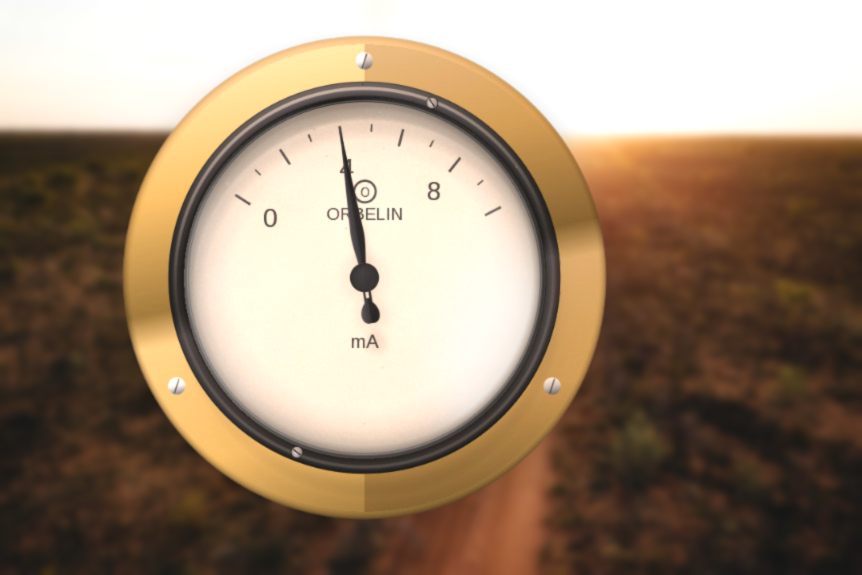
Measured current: 4 mA
